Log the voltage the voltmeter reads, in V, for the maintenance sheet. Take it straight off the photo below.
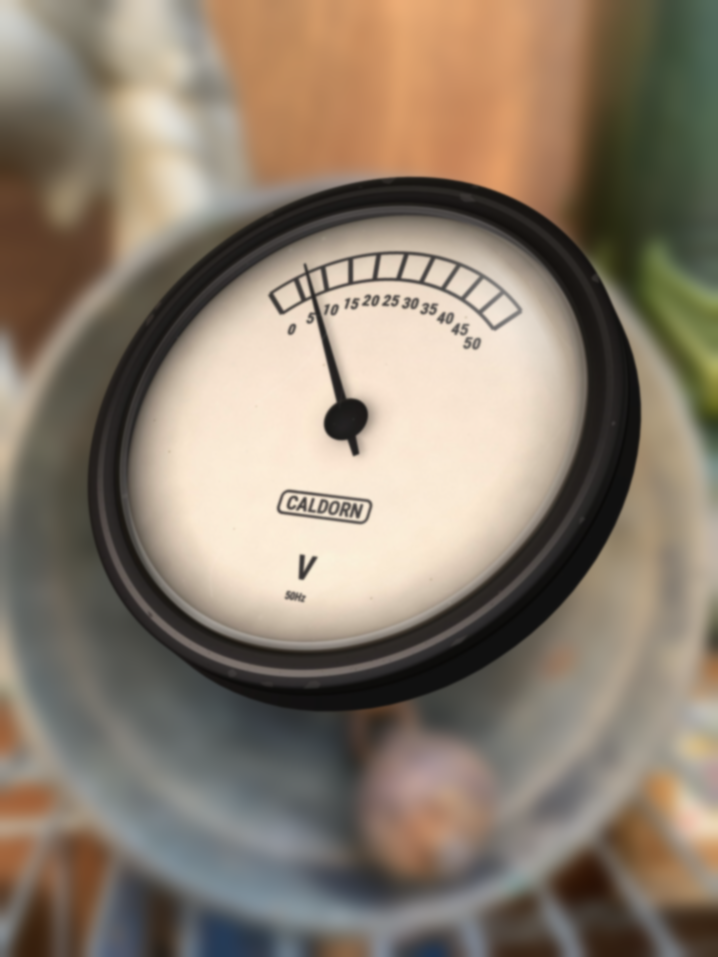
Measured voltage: 7.5 V
